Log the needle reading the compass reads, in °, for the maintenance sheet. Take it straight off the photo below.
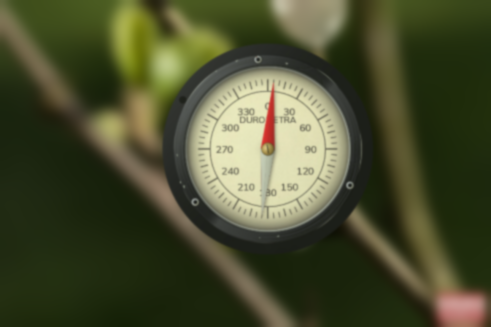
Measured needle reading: 5 °
